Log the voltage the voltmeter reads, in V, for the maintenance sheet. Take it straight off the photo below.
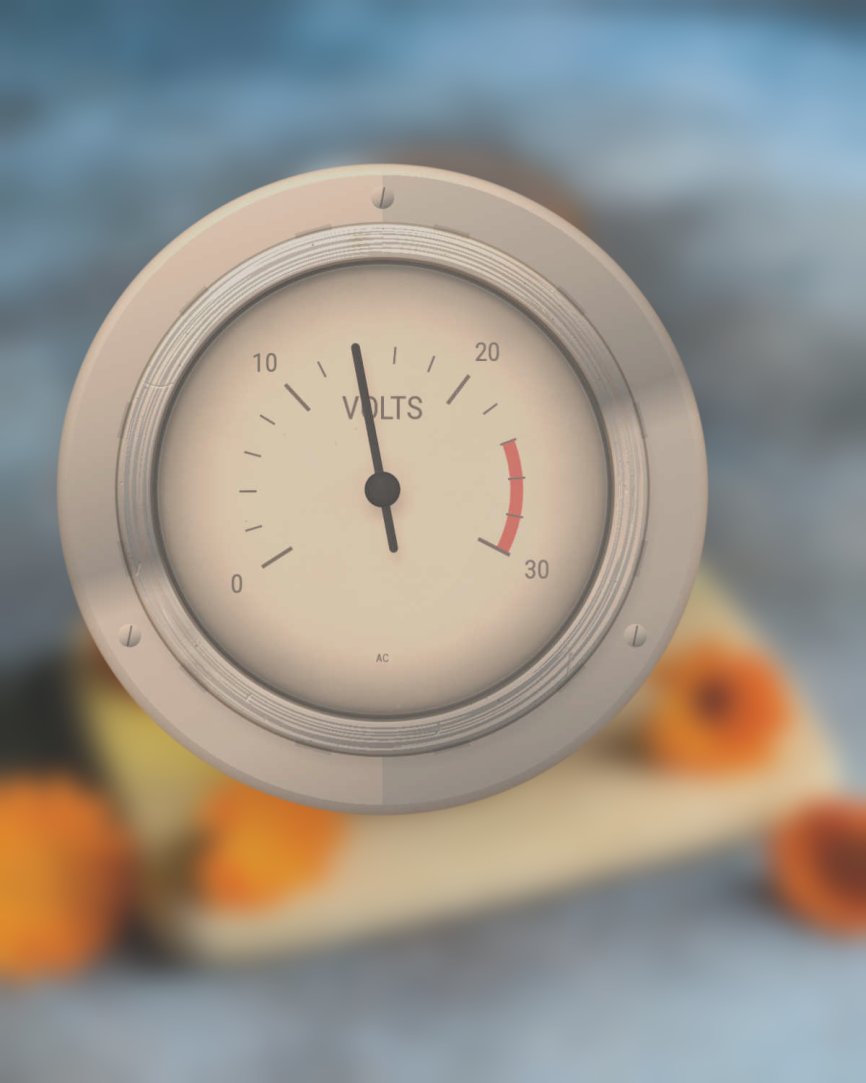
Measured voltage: 14 V
